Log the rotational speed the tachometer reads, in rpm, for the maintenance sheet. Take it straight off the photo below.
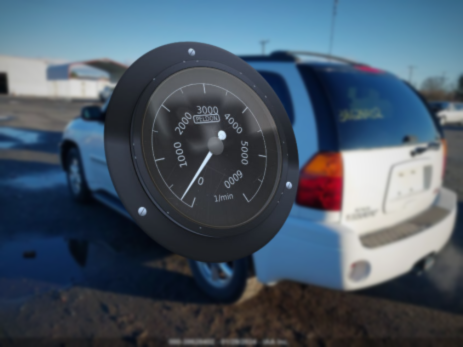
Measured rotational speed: 250 rpm
